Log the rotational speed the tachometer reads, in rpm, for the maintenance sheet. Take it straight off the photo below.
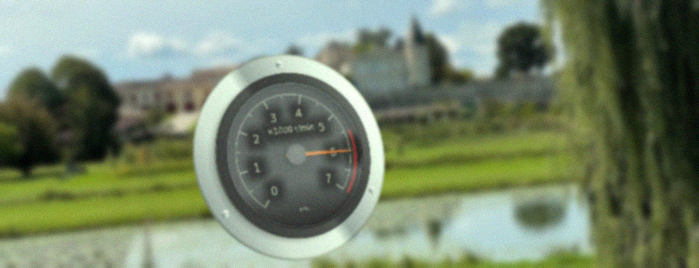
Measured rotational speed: 6000 rpm
